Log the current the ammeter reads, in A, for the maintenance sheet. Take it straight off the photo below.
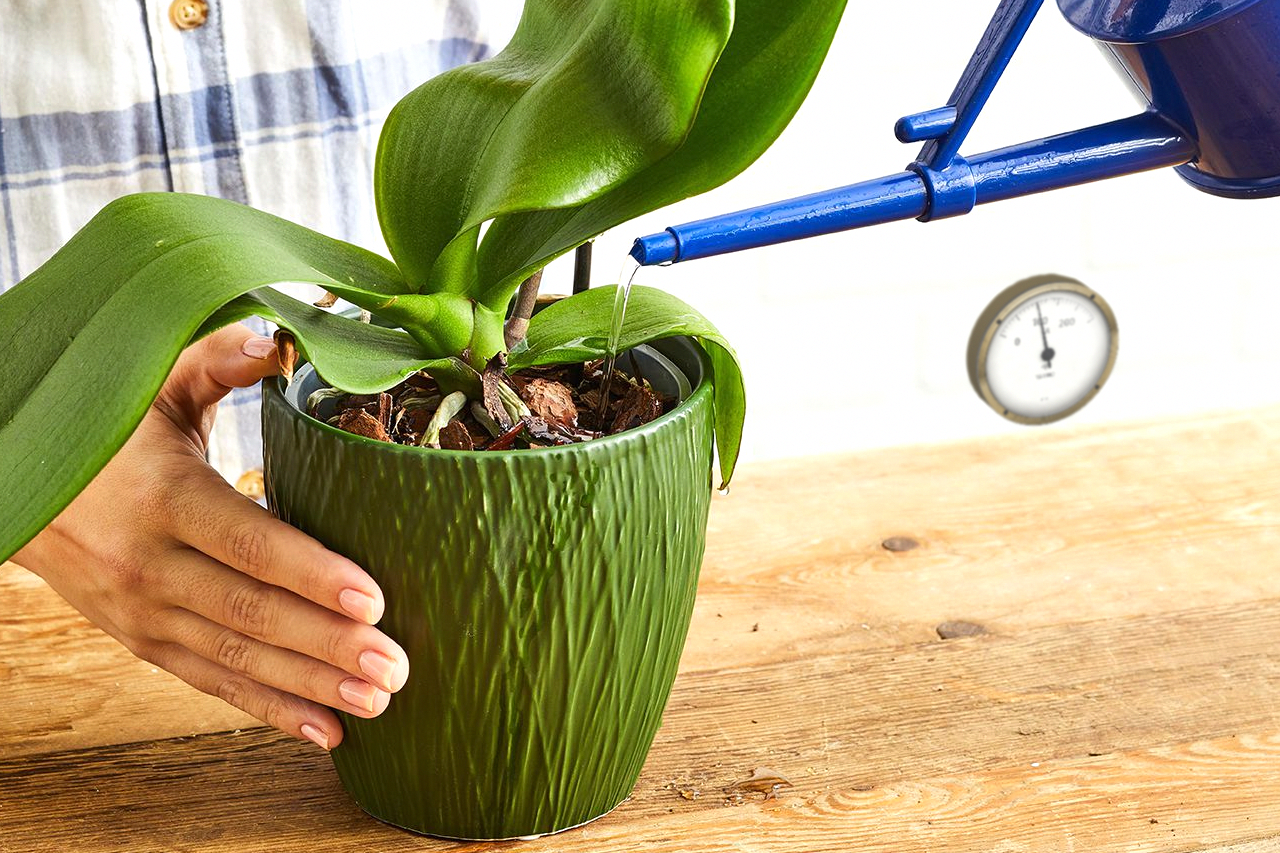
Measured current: 100 A
